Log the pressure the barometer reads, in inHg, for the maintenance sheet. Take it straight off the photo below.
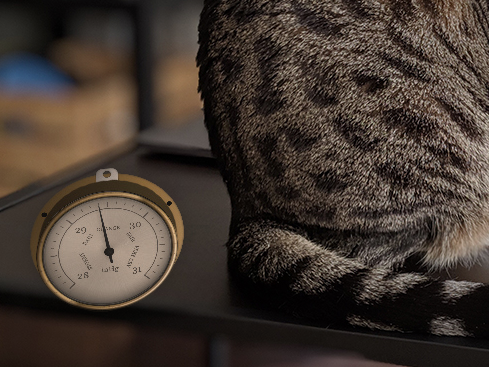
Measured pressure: 29.4 inHg
